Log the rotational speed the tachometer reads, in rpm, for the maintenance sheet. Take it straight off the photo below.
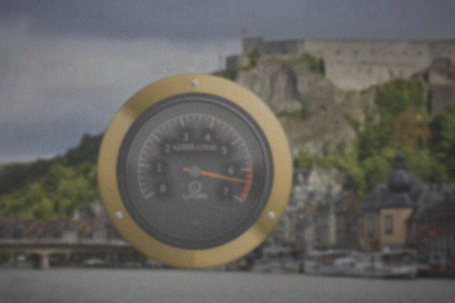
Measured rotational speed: 6400 rpm
